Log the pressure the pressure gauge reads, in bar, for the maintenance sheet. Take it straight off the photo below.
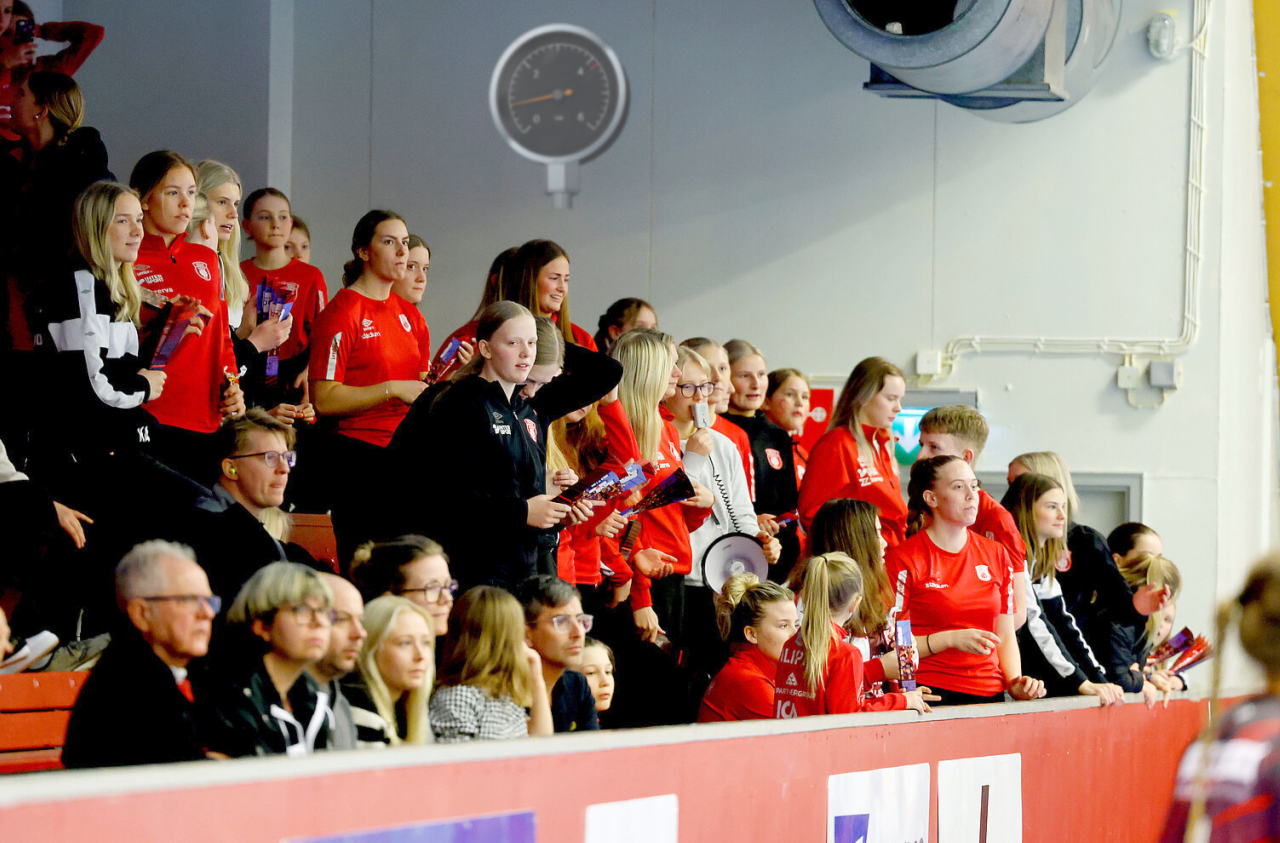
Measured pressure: 0.8 bar
